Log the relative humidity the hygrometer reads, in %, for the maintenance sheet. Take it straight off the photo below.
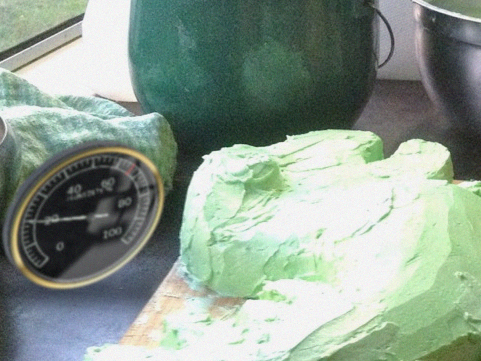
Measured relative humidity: 20 %
